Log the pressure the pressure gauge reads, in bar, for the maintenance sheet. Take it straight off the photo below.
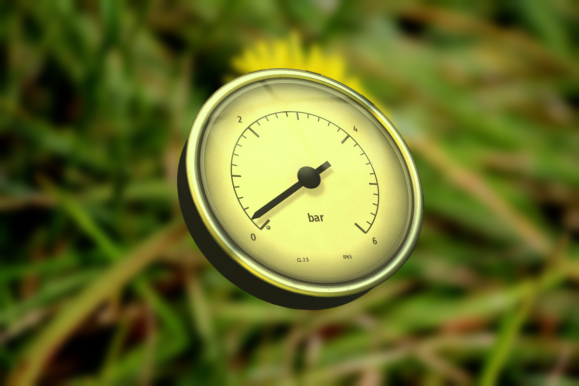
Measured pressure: 0.2 bar
